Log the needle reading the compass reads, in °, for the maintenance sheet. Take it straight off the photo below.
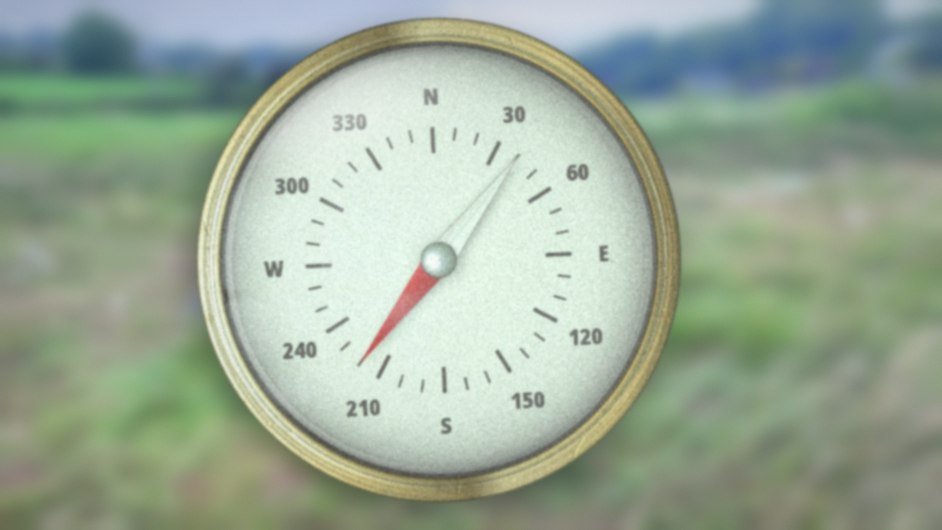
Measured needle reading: 220 °
